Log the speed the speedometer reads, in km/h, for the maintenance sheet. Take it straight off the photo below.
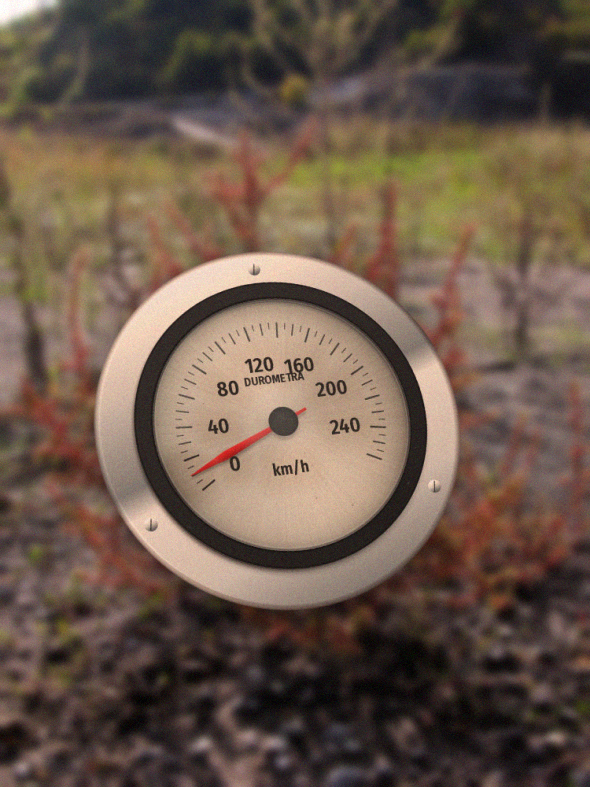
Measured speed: 10 km/h
